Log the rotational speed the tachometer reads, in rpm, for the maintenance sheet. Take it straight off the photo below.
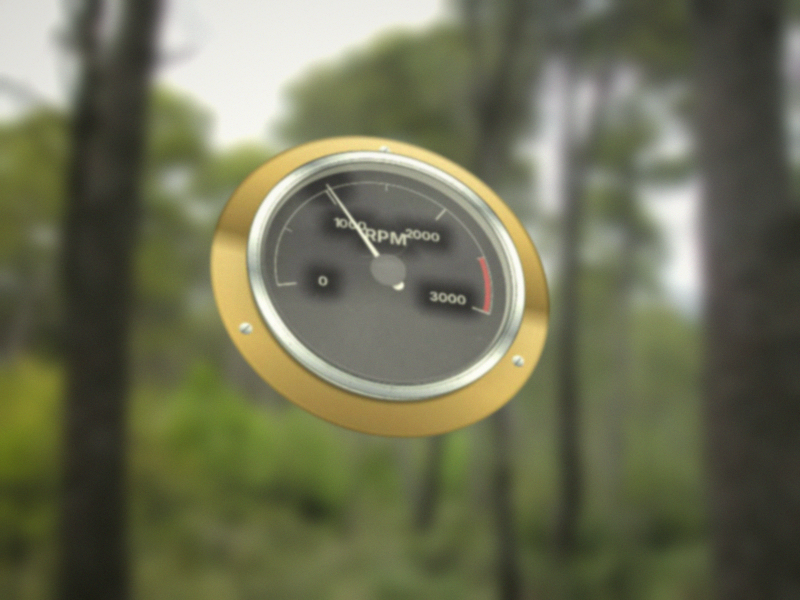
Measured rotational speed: 1000 rpm
